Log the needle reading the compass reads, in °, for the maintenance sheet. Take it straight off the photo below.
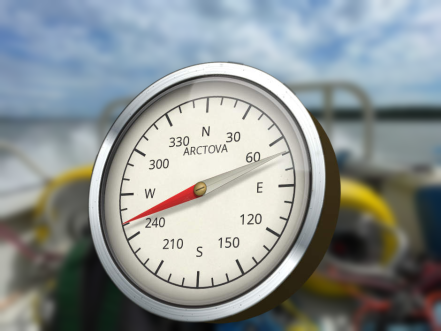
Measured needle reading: 250 °
